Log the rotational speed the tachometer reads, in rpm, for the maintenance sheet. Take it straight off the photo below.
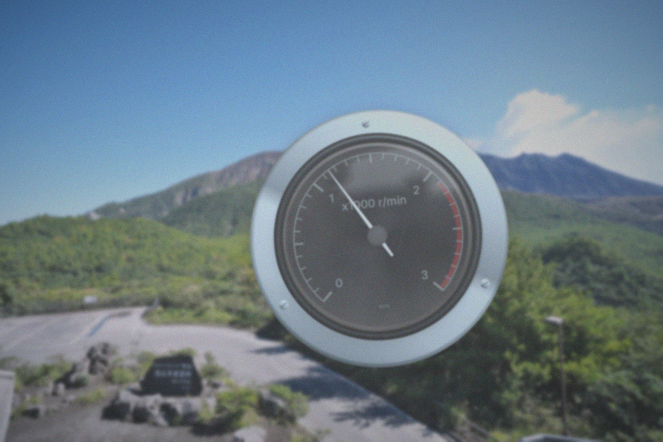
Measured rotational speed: 1150 rpm
